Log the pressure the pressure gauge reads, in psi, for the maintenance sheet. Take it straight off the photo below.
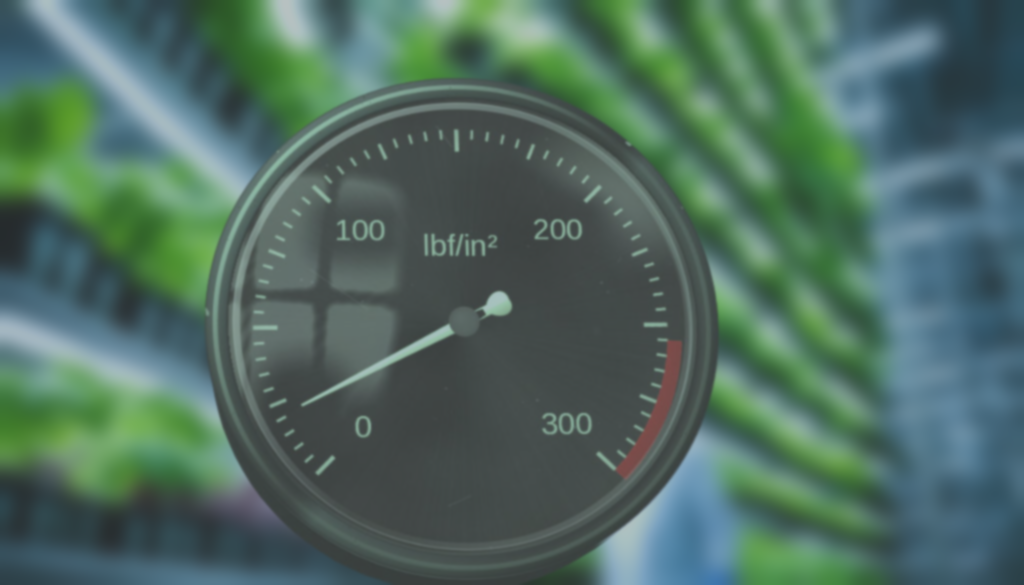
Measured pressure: 20 psi
